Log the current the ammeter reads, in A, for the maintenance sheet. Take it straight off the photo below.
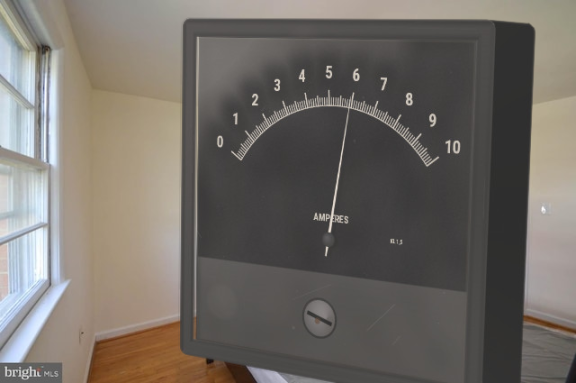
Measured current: 6 A
